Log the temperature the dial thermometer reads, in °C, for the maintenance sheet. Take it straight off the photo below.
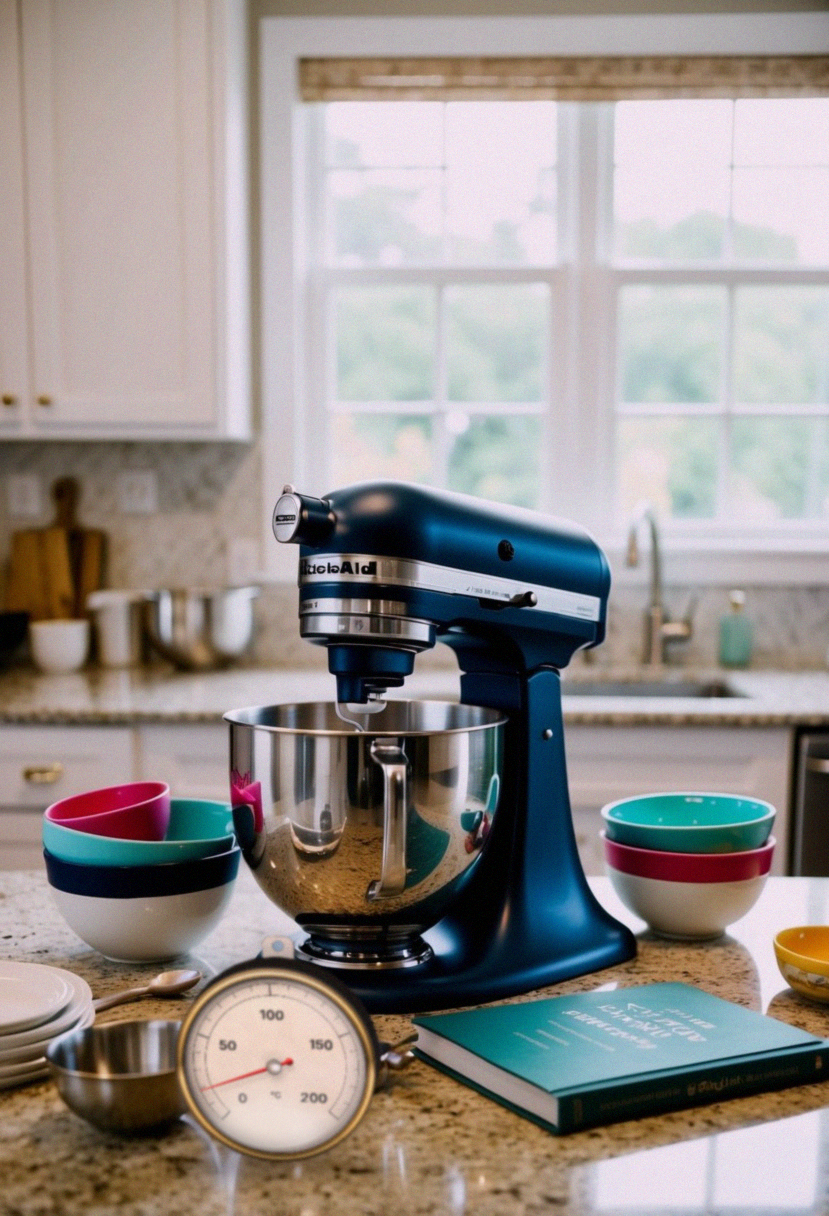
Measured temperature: 20 °C
